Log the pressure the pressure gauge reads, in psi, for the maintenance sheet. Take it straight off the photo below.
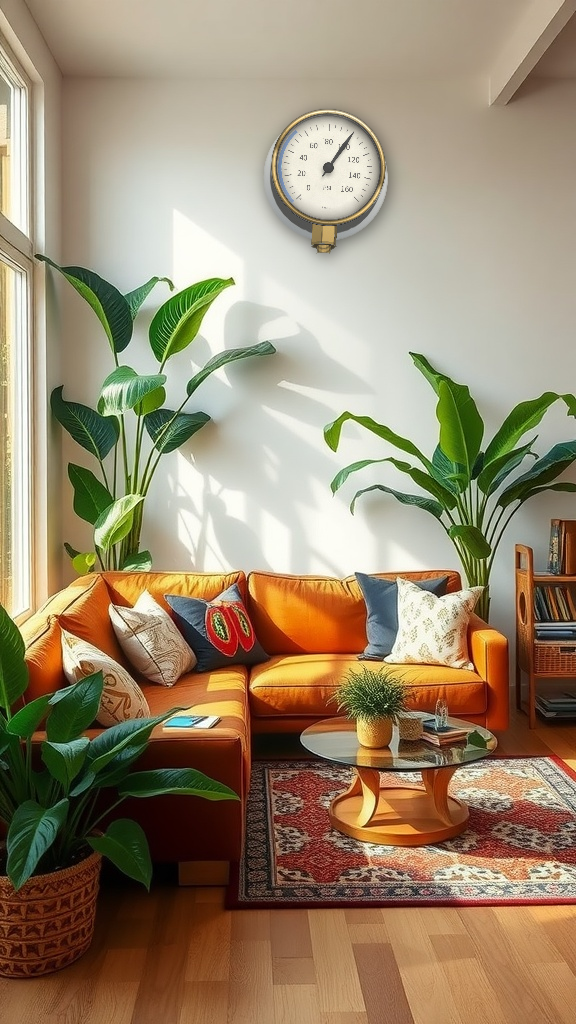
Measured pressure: 100 psi
